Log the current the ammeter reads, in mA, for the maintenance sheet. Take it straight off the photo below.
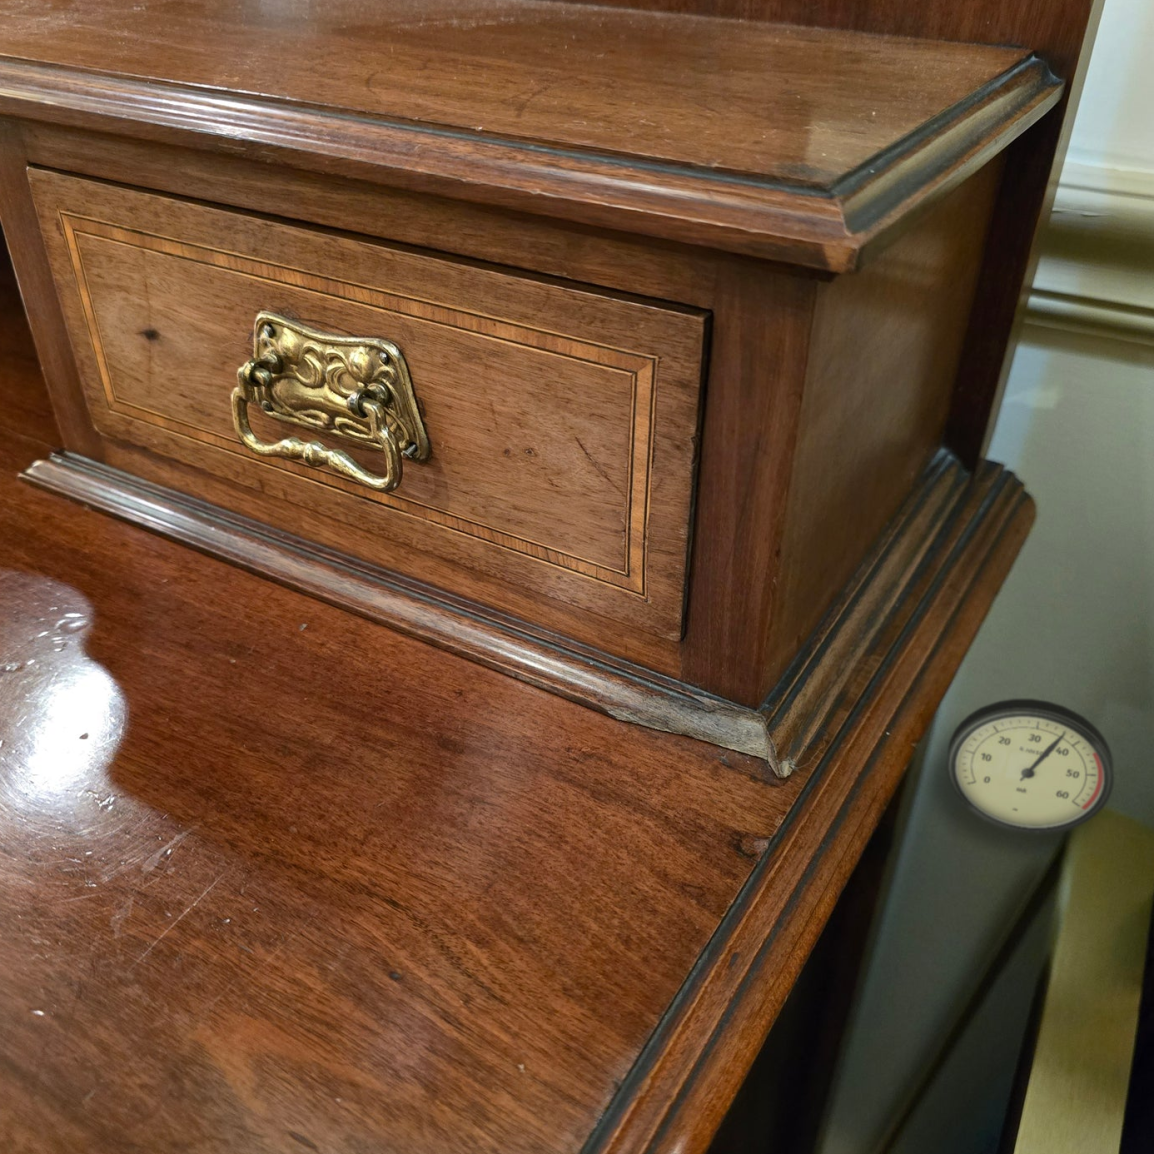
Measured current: 36 mA
